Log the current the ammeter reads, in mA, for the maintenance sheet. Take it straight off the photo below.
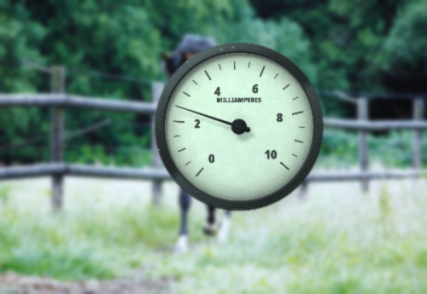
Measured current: 2.5 mA
